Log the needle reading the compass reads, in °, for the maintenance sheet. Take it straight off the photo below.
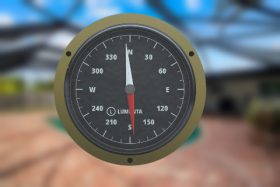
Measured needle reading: 175 °
